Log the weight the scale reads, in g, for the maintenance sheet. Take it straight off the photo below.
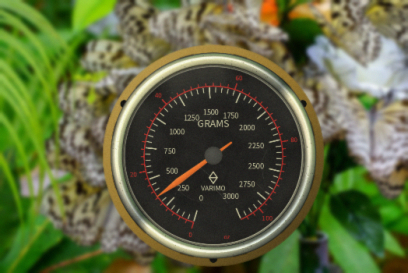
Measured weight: 350 g
